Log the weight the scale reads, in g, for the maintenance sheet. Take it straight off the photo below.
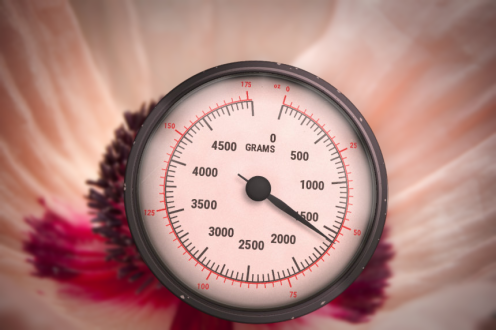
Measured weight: 1600 g
